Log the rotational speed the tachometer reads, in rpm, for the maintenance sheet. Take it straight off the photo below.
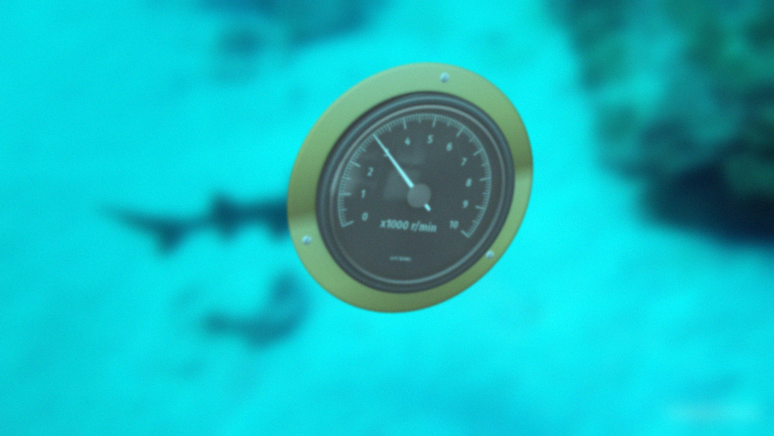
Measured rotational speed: 3000 rpm
